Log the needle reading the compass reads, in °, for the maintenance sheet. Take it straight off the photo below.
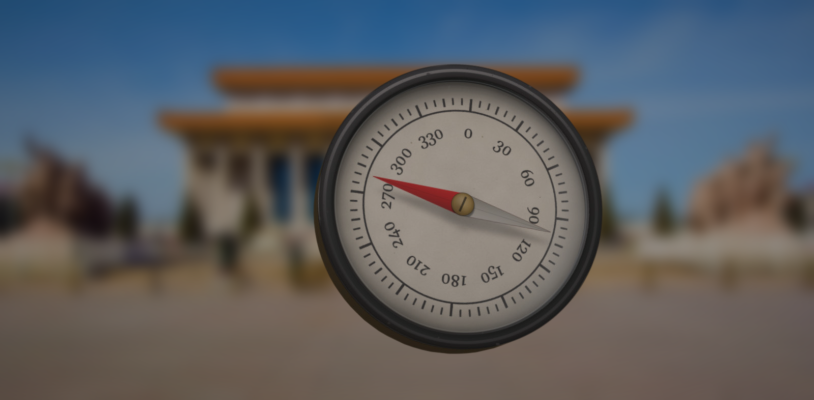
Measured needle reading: 280 °
